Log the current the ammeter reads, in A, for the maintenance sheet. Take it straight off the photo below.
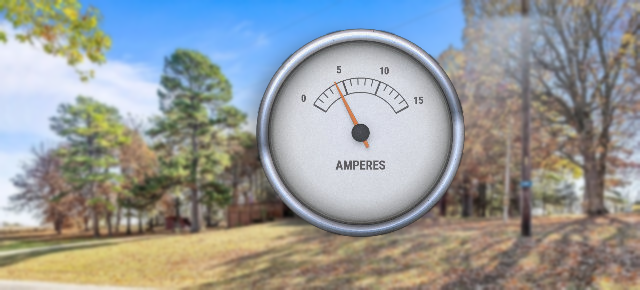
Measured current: 4 A
